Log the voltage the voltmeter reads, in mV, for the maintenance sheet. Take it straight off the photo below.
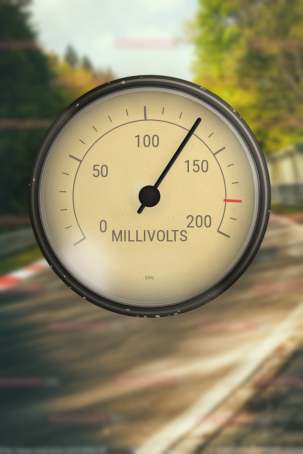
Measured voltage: 130 mV
